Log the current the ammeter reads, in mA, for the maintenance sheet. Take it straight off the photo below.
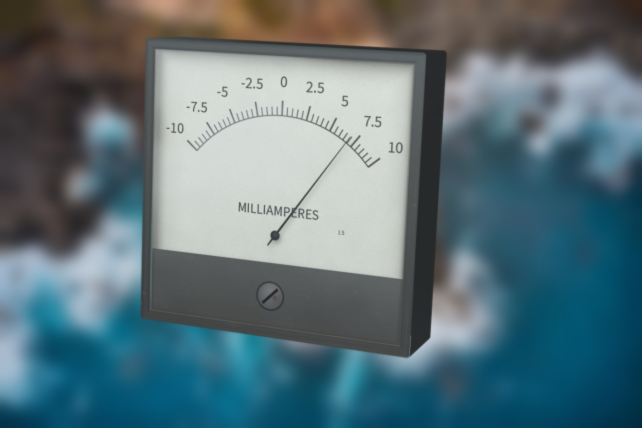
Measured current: 7 mA
